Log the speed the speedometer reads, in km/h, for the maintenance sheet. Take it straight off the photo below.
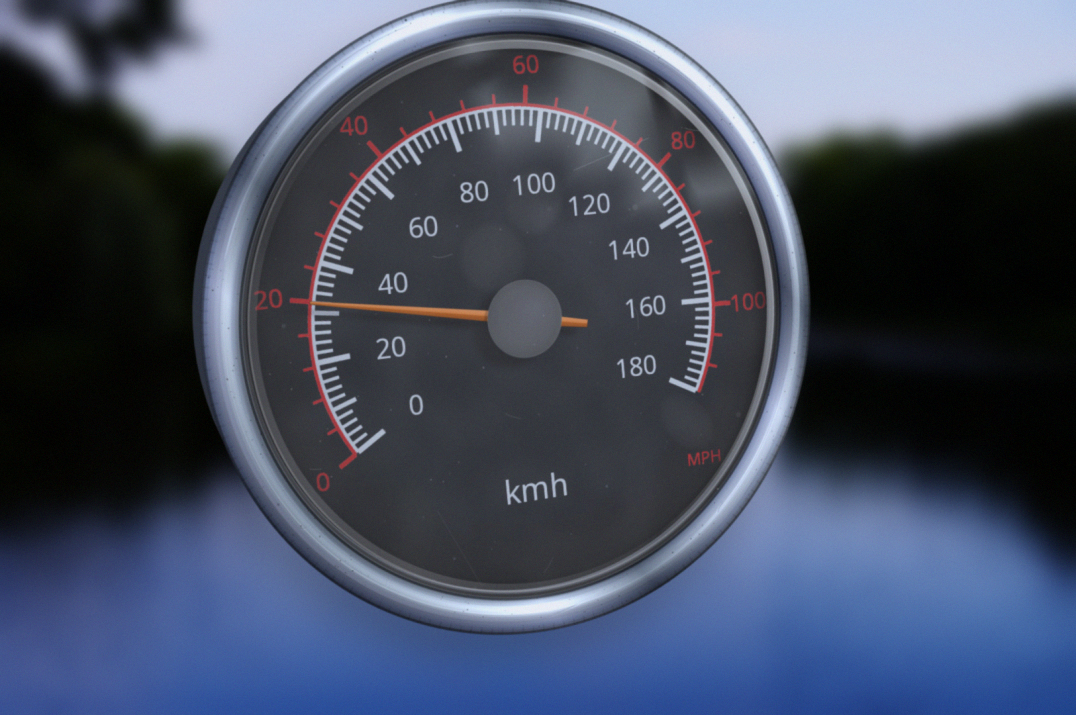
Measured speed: 32 km/h
